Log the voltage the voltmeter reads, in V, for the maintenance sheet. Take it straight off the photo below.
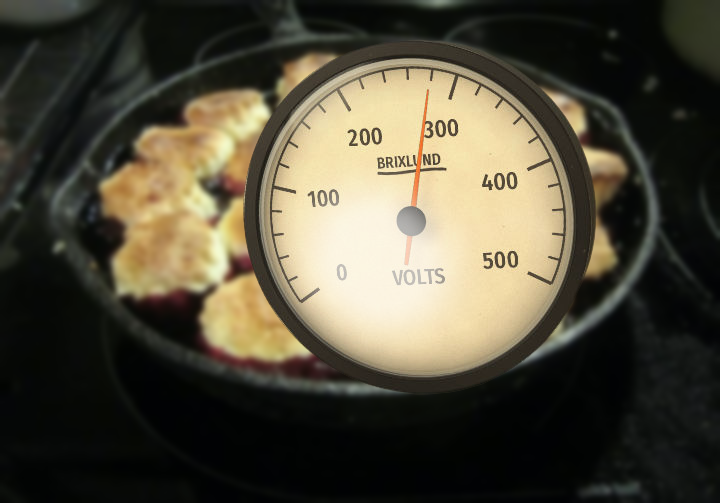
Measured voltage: 280 V
